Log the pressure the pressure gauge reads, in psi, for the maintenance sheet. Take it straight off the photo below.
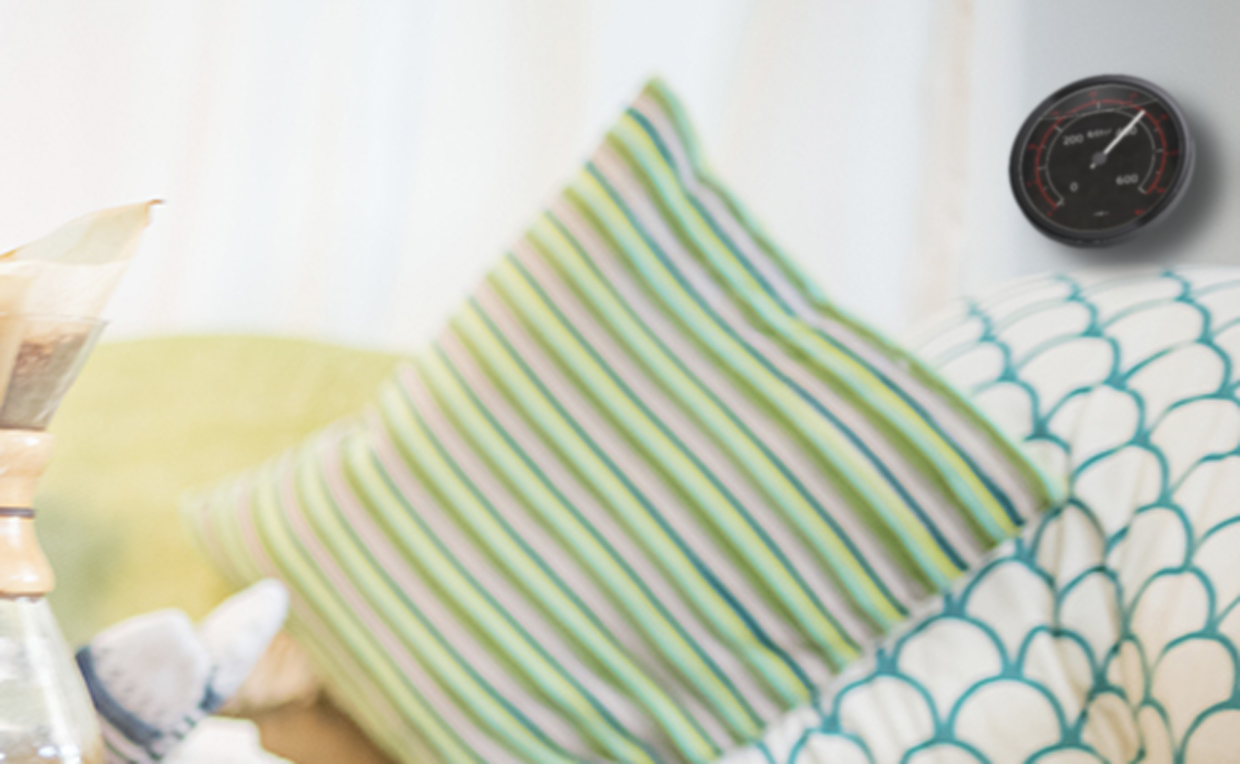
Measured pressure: 400 psi
